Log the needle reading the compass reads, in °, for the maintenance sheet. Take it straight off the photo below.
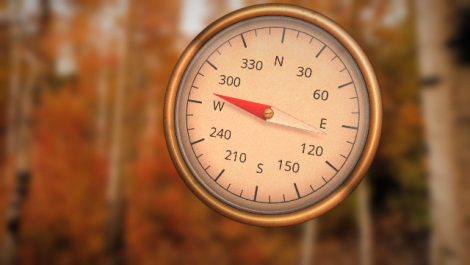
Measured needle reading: 280 °
